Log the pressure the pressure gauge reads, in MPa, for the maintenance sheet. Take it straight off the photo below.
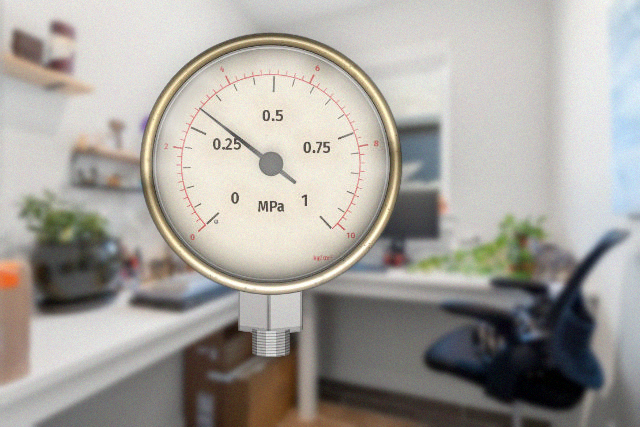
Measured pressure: 0.3 MPa
